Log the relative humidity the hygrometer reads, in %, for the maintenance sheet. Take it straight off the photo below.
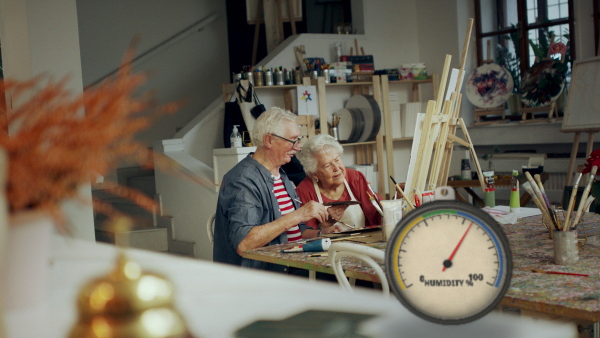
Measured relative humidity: 64 %
